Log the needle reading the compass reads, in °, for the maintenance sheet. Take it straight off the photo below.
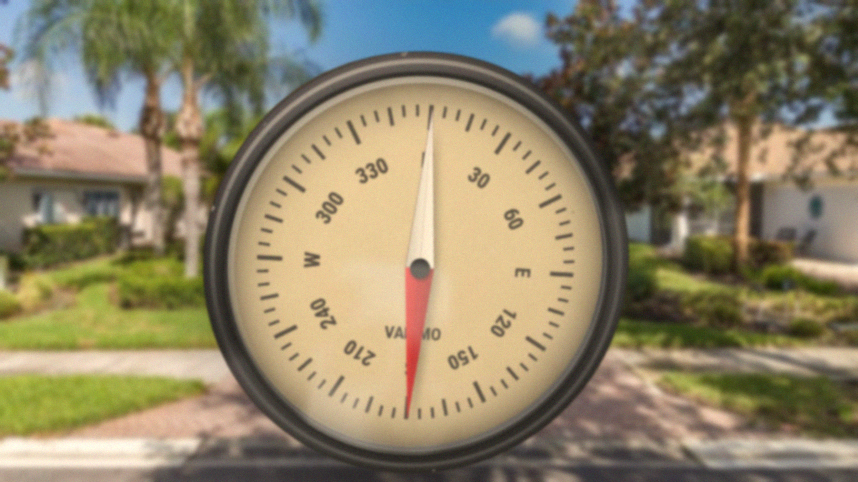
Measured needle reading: 180 °
